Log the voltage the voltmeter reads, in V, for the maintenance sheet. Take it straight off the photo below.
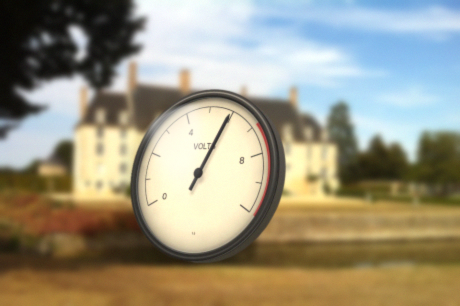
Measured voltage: 6 V
